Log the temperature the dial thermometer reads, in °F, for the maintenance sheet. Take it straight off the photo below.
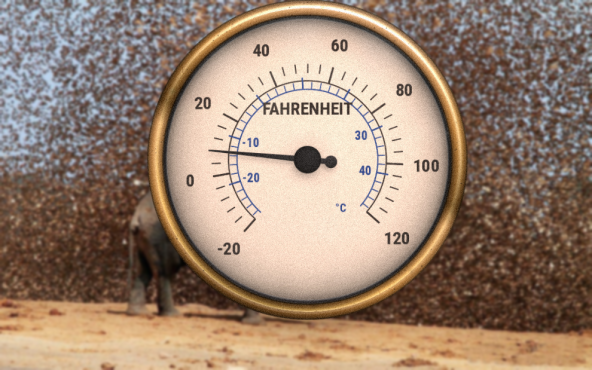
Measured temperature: 8 °F
